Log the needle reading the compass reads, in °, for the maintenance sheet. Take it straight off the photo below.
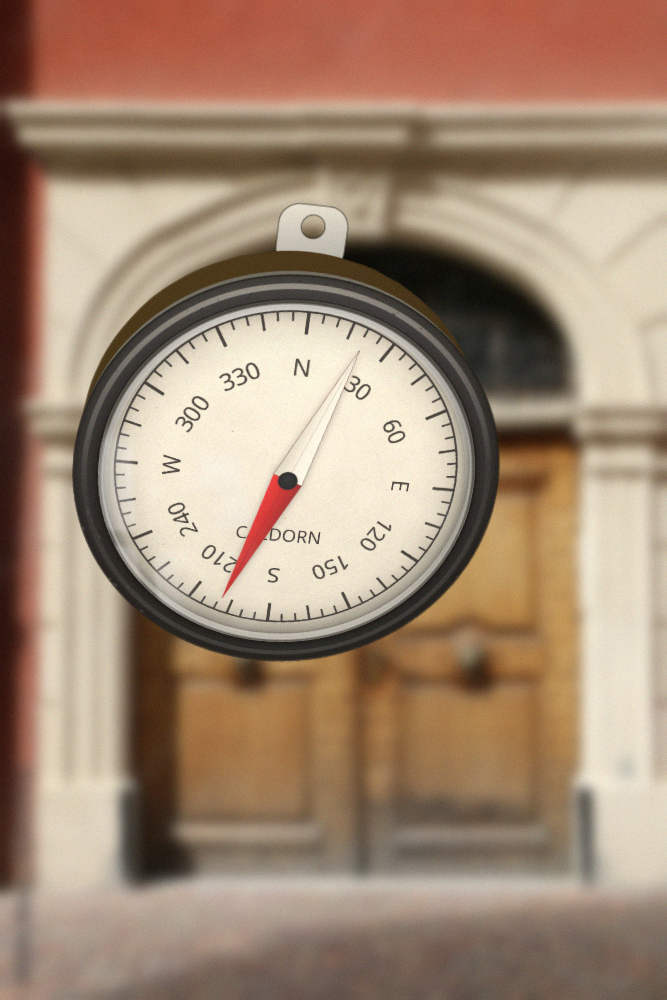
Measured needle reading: 200 °
